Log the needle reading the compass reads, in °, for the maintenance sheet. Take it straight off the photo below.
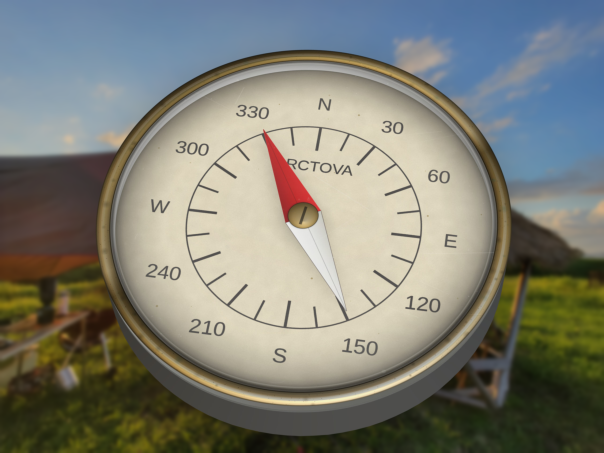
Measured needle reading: 330 °
